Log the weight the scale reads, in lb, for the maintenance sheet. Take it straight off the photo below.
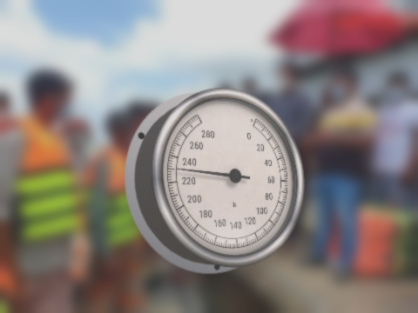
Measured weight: 230 lb
